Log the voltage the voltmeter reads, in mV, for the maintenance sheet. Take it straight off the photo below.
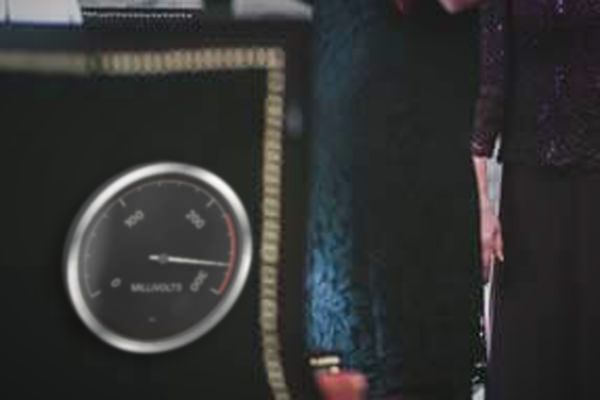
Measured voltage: 270 mV
